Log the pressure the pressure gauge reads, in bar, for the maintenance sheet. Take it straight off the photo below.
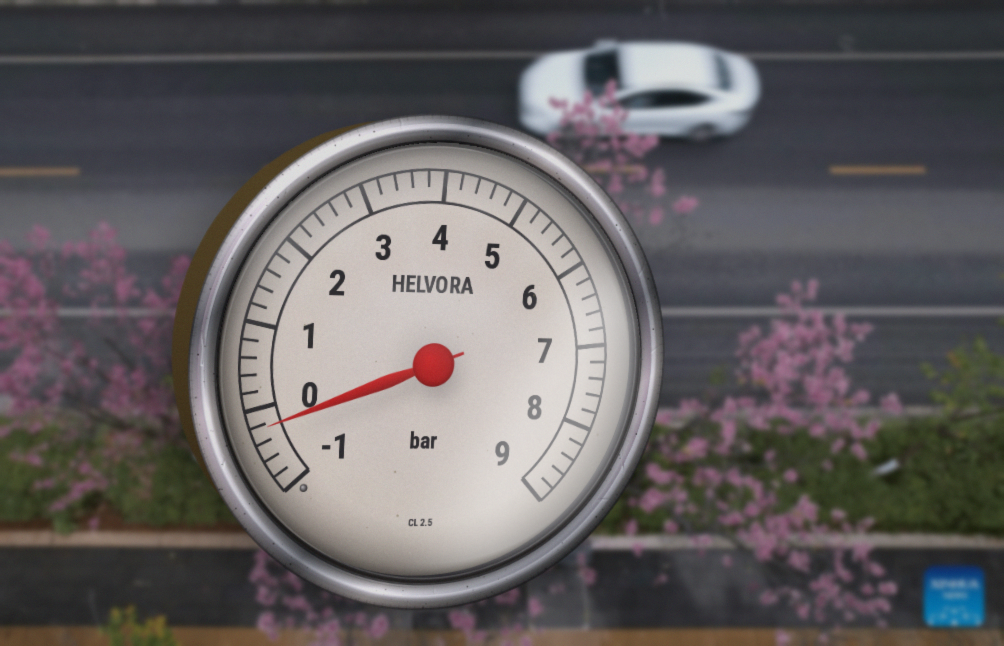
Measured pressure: -0.2 bar
